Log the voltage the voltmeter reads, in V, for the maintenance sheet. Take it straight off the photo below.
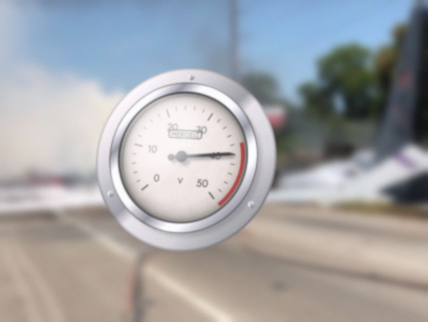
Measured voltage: 40 V
